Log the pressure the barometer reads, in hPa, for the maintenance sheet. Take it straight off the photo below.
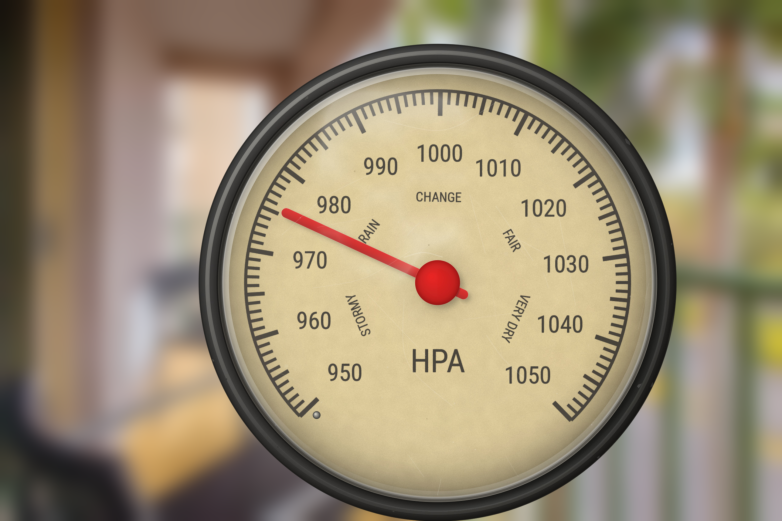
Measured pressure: 975.5 hPa
